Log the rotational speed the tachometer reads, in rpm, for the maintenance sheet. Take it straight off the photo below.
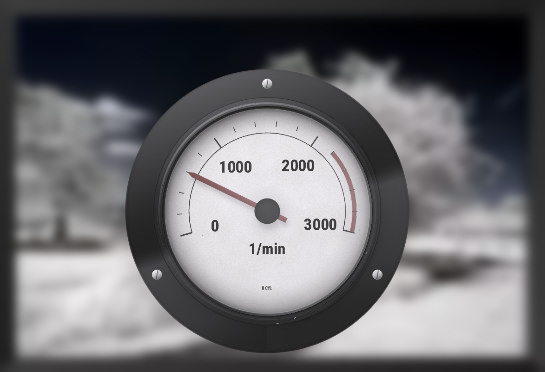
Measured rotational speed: 600 rpm
